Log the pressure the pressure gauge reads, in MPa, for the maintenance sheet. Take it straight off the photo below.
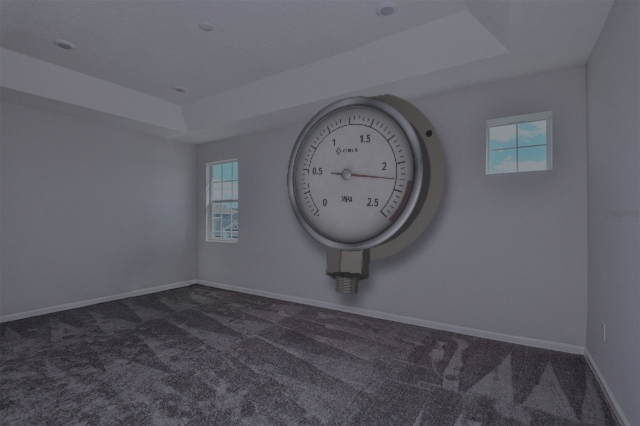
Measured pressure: 2.15 MPa
